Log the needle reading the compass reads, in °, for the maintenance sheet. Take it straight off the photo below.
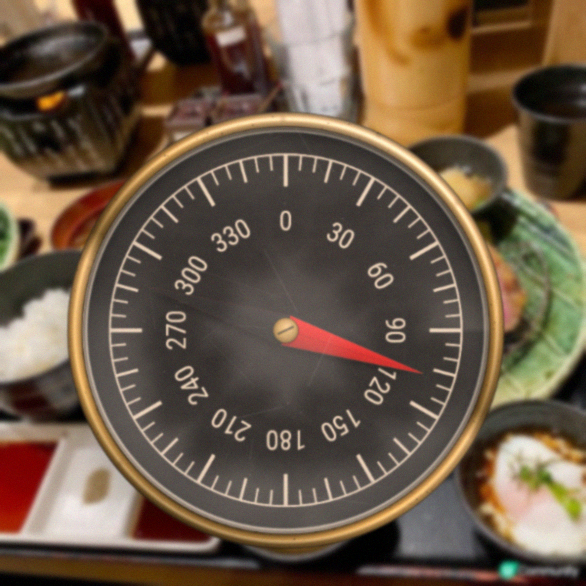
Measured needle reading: 107.5 °
